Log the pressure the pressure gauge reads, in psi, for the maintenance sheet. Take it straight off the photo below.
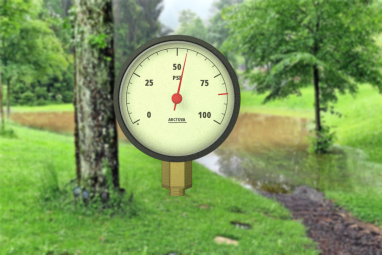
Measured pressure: 55 psi
